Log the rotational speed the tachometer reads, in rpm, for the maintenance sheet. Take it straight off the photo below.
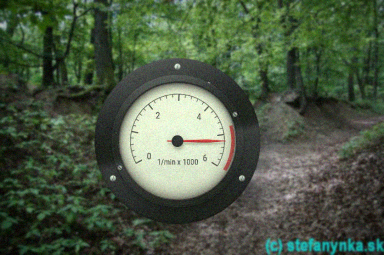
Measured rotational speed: 5200 rpm
